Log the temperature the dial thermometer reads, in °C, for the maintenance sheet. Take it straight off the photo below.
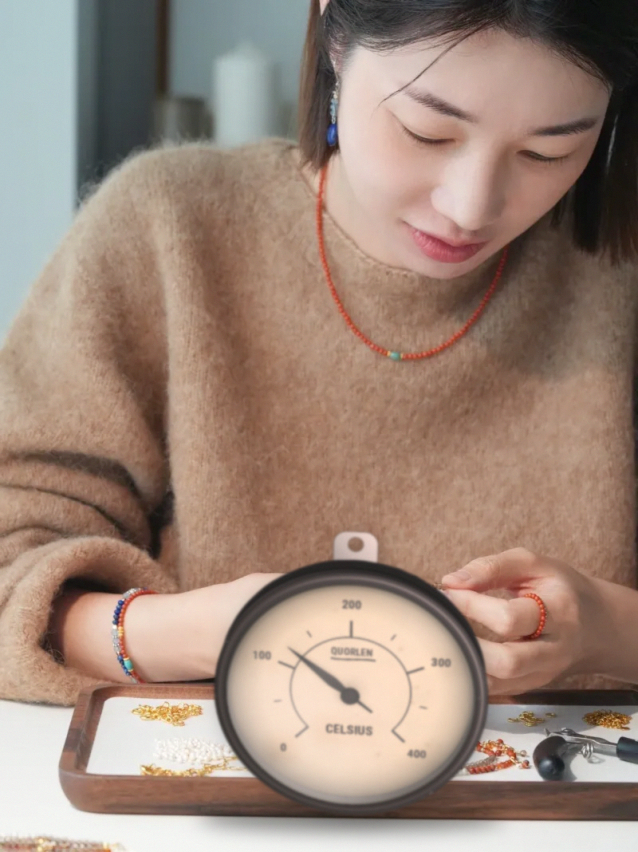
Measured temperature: 125 °C
